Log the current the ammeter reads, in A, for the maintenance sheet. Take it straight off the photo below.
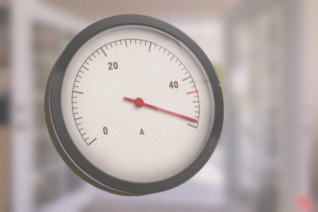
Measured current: 49 A
